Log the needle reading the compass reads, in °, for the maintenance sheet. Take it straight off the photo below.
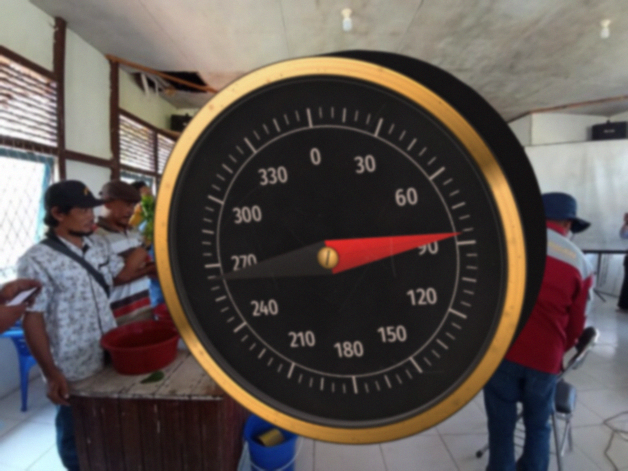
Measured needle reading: 85 °
